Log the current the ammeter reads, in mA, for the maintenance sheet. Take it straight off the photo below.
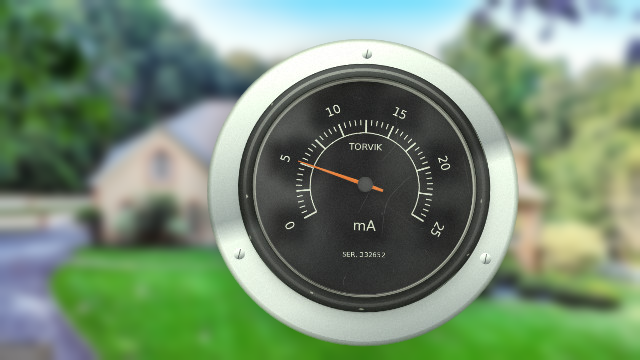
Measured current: 5 mA
